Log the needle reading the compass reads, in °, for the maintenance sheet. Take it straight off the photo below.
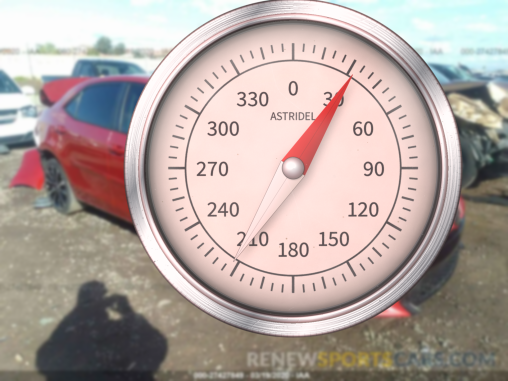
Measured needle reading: 32.5 °
